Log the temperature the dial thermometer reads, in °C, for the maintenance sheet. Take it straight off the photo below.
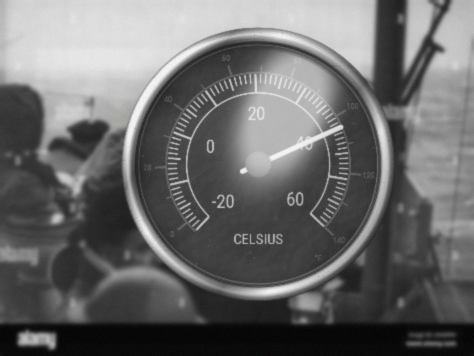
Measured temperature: 40 °C
